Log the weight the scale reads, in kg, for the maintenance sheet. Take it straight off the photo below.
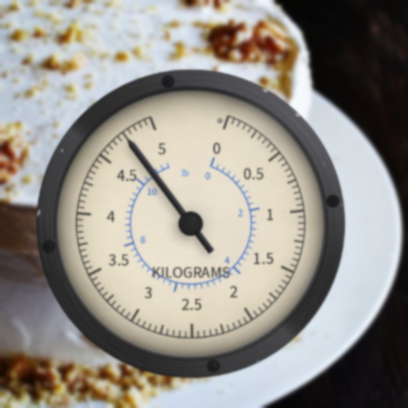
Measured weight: 4.75 kg
